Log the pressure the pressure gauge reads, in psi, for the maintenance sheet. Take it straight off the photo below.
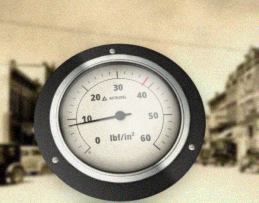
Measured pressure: 8 psi
